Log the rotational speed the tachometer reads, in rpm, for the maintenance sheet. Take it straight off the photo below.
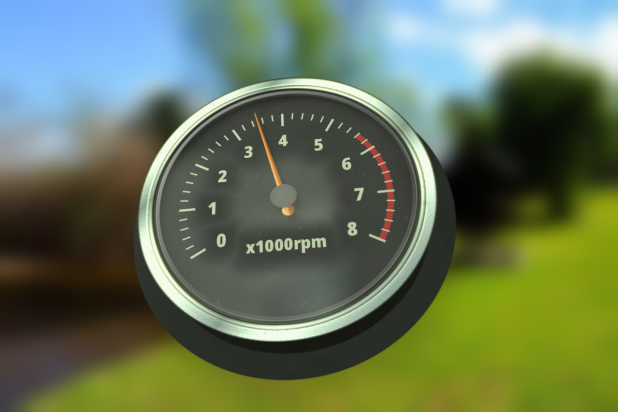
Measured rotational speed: 3500 rpm
